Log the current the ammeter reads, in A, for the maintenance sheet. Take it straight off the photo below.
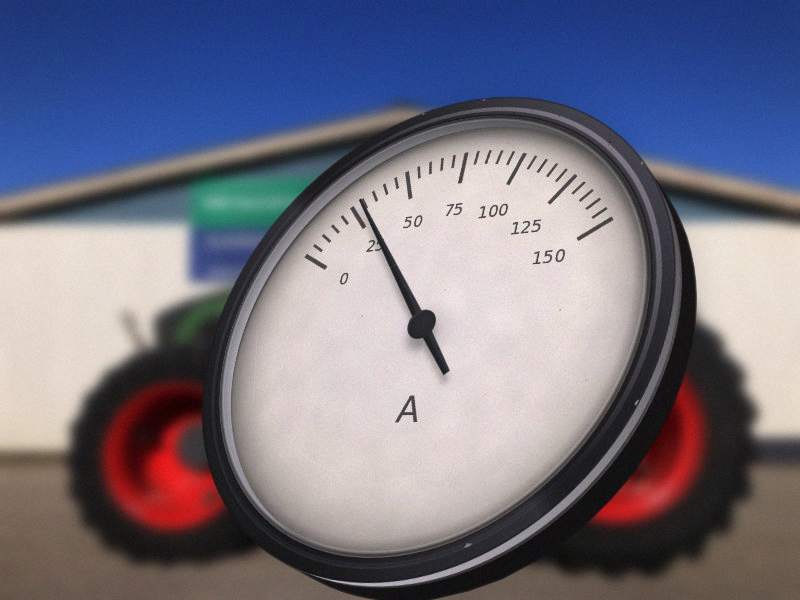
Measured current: 30 A
